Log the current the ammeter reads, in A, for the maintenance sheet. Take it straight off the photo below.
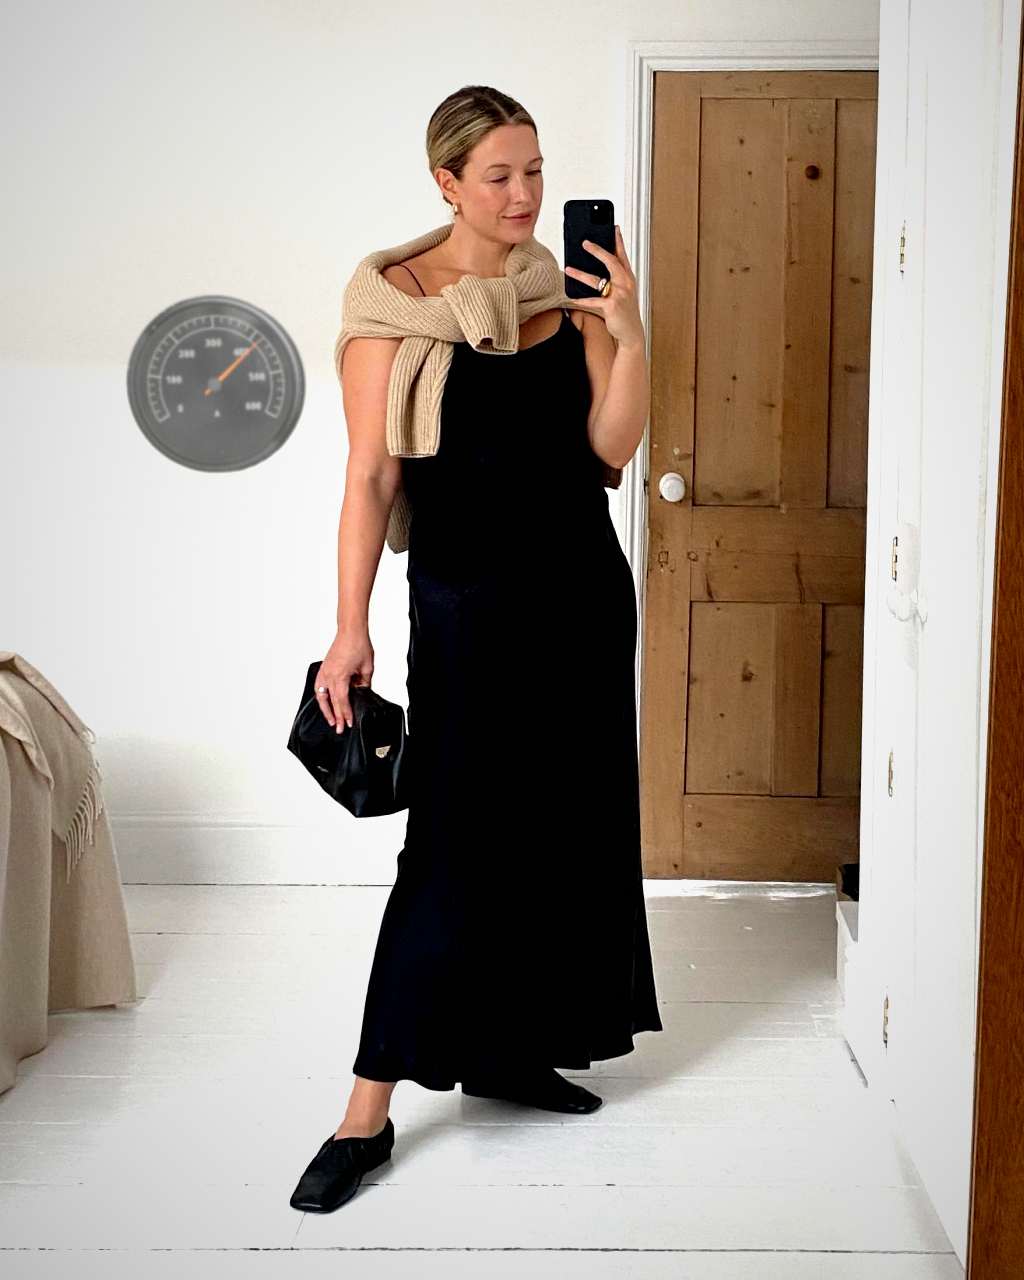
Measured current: 420 A
